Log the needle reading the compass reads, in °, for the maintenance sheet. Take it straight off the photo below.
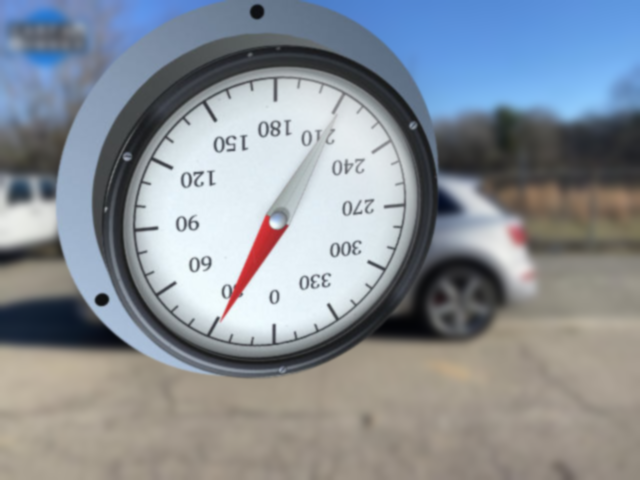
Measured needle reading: 30 °
